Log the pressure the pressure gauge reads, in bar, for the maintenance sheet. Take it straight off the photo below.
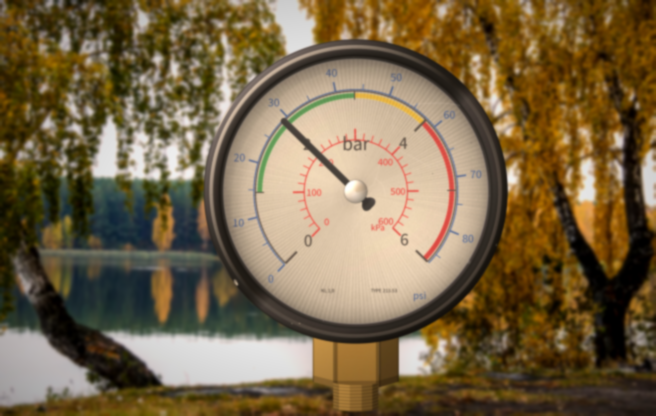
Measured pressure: 2 bar
